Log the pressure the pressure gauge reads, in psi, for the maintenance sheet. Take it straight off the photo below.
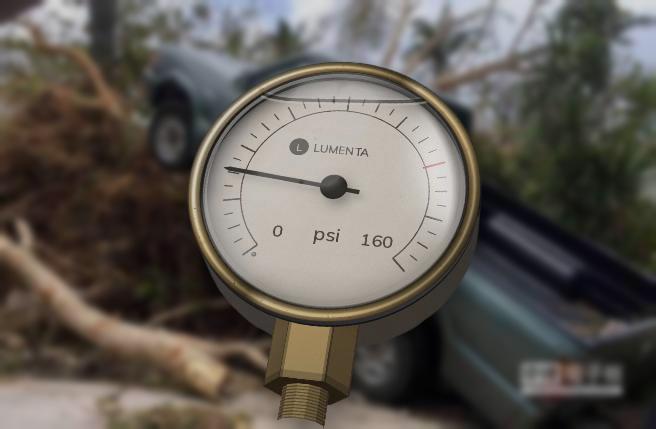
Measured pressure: 30 psi
